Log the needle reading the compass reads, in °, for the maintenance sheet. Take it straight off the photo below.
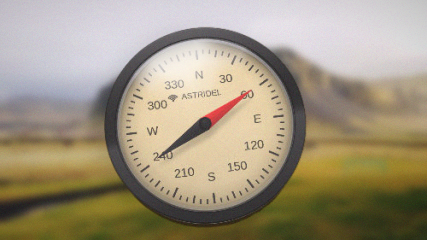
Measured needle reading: 60 °
